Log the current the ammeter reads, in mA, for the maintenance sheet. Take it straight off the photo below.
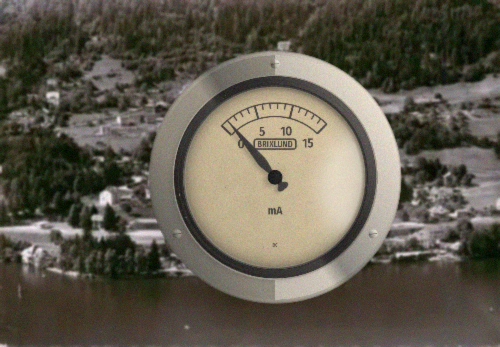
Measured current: 1 mA
